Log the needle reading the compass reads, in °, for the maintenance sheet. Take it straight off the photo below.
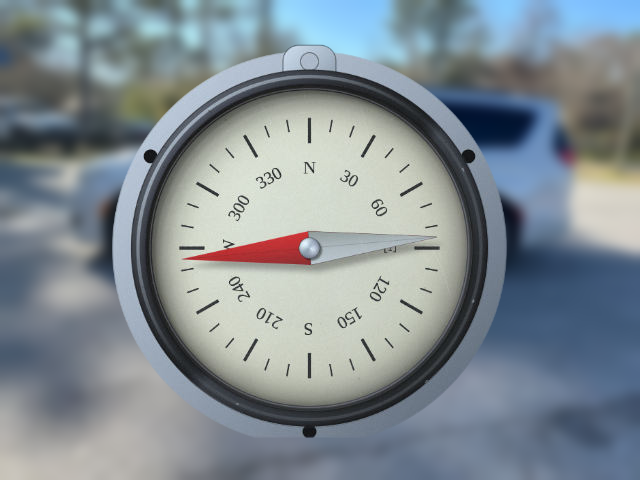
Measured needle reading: 265 °
